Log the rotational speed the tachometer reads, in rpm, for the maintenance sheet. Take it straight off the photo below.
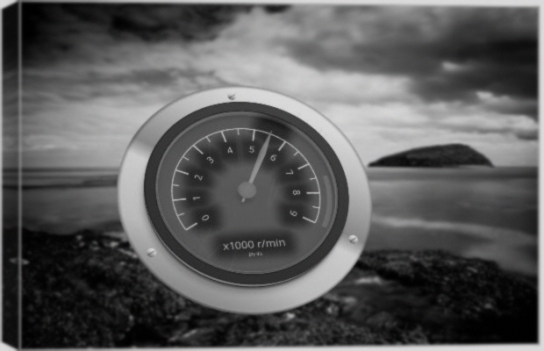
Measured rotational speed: 5500 rpm
